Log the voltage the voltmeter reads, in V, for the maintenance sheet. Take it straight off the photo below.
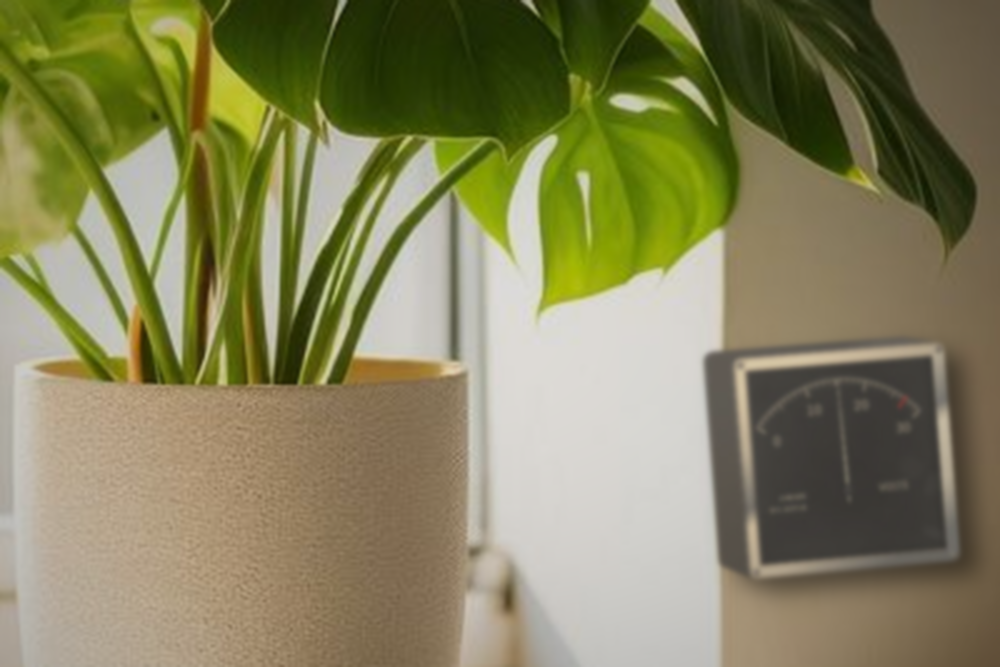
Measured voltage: 15 V
